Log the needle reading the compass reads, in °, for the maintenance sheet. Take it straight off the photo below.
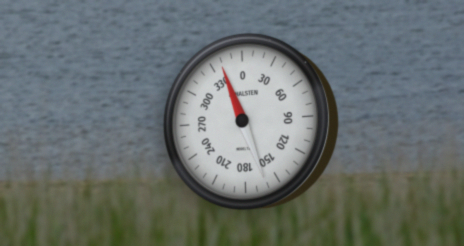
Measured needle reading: 340 °
